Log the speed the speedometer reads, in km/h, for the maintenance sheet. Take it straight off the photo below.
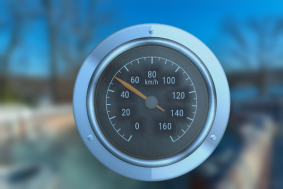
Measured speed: 50 km/h
